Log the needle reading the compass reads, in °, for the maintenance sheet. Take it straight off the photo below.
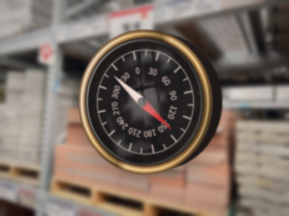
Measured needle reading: 142.5 °
